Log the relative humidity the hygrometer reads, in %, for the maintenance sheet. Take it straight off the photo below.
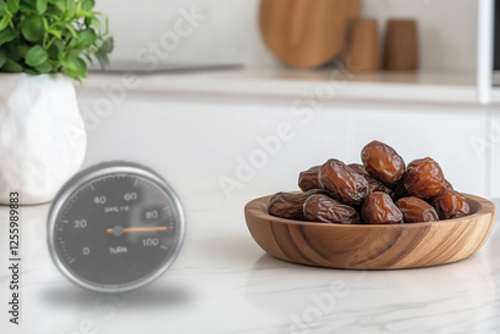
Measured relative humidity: 90 %
